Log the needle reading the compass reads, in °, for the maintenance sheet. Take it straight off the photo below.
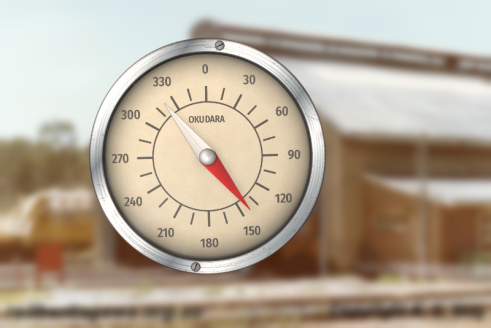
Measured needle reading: 142.5 °
